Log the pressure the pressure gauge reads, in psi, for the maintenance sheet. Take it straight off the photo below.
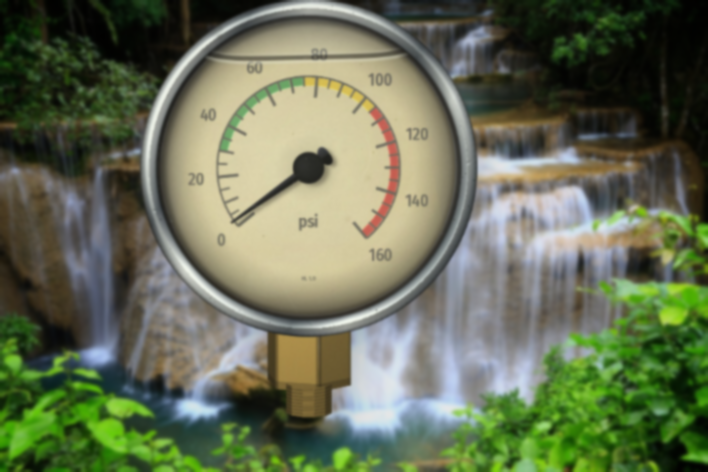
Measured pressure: 2.5 psi
